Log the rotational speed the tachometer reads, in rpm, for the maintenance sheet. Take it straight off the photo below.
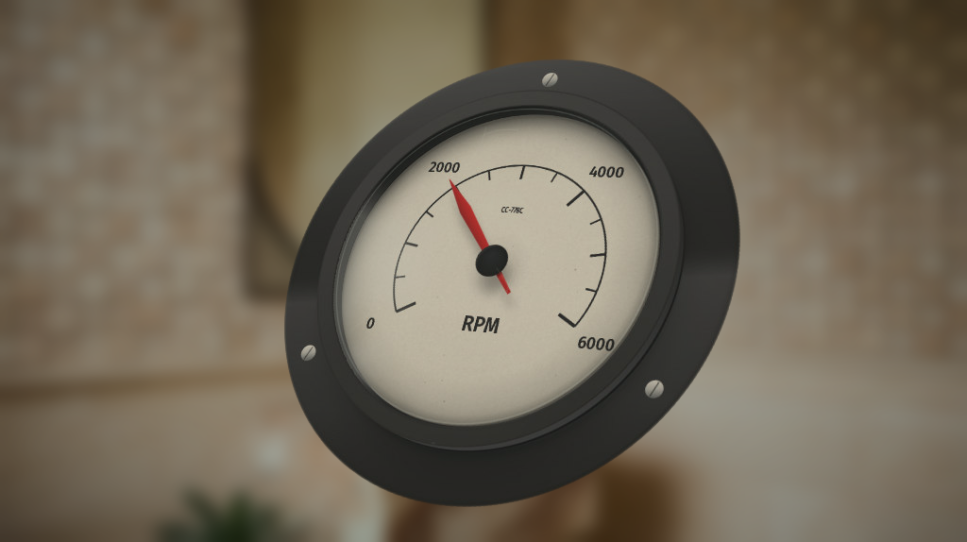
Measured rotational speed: 2000 rpm
